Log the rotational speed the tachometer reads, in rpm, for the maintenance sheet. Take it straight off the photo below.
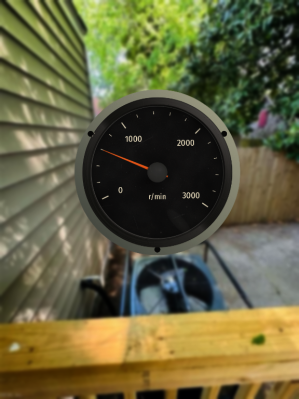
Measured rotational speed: 600 rpm
